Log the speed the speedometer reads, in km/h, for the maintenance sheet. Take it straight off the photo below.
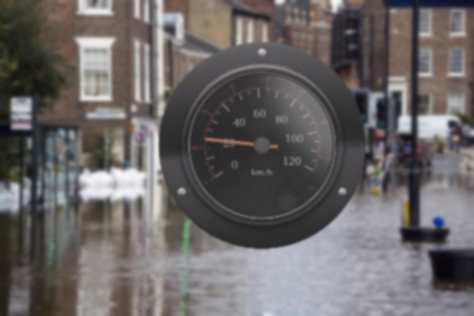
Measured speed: 20 km/h
